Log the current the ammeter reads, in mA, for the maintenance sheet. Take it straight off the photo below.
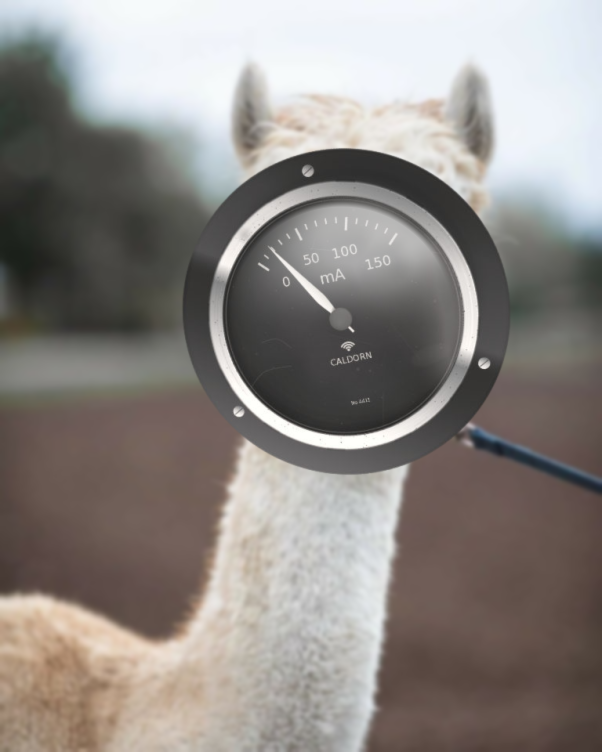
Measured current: 20 mA
